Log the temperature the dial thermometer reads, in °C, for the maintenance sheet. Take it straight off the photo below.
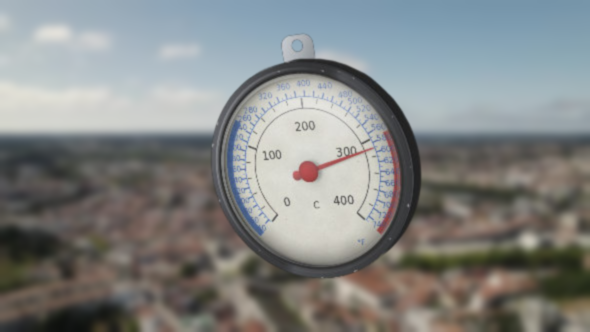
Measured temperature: 310 °C
